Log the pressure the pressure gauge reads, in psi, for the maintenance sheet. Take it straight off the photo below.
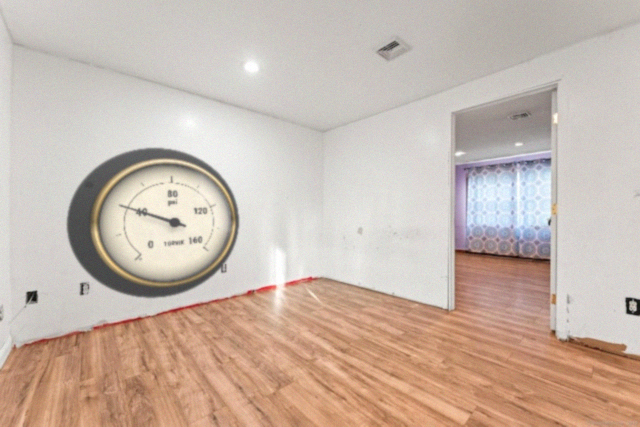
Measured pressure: 40 psi
